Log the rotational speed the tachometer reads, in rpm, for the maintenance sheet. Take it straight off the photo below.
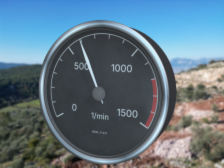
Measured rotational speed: 600 rpm
